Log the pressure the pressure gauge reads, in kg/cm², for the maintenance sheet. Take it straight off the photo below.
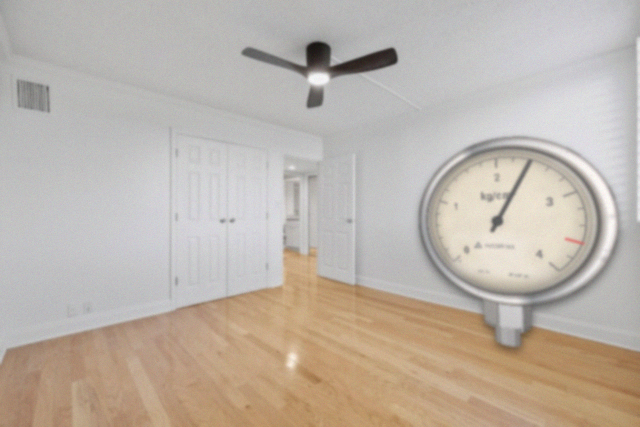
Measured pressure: 2.4 kg/cm²
